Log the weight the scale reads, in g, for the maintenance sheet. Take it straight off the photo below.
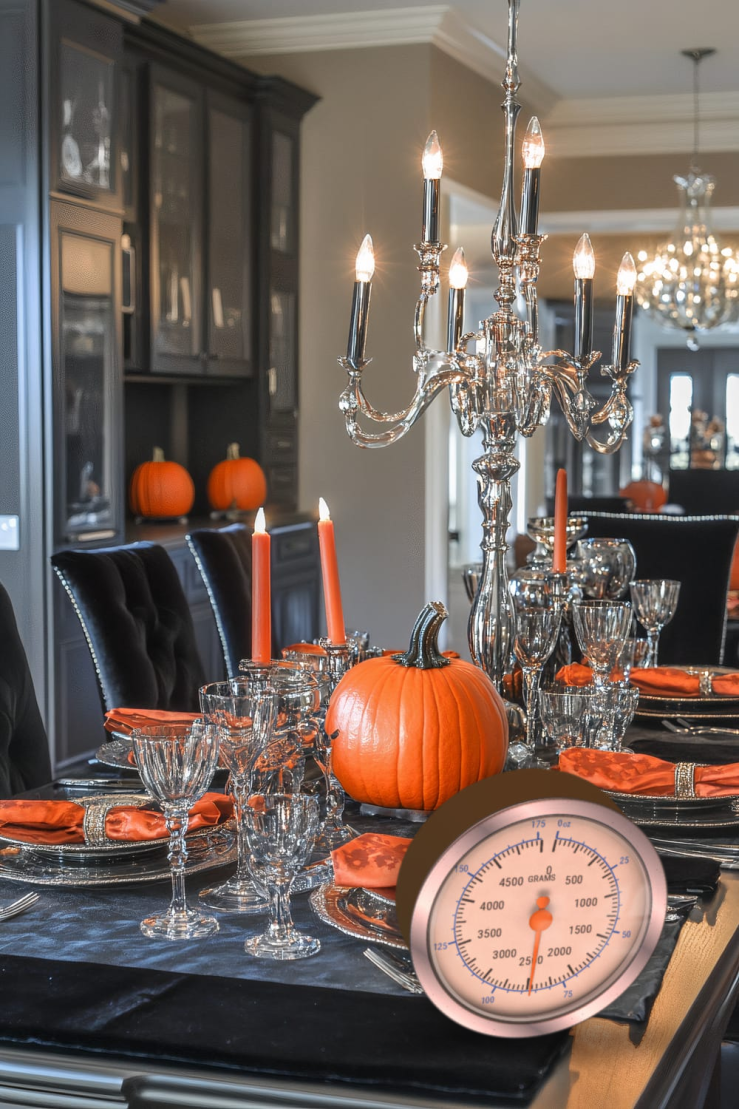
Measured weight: 2500 g
